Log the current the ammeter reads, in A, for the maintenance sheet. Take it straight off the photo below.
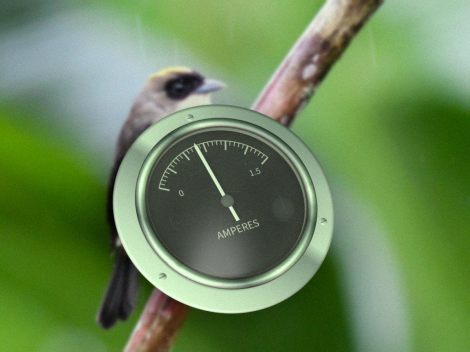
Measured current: 0.65 A
